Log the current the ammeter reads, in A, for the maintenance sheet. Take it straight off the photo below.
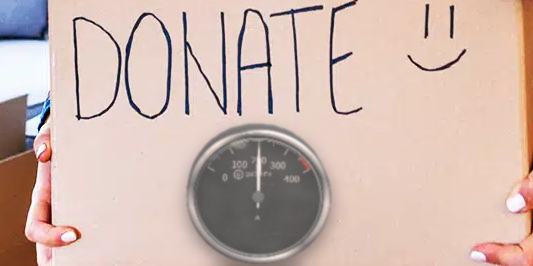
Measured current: 200 A
